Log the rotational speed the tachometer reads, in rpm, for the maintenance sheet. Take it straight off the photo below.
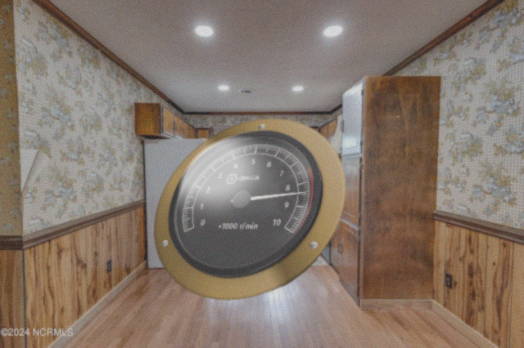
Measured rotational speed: 8500 rpm
